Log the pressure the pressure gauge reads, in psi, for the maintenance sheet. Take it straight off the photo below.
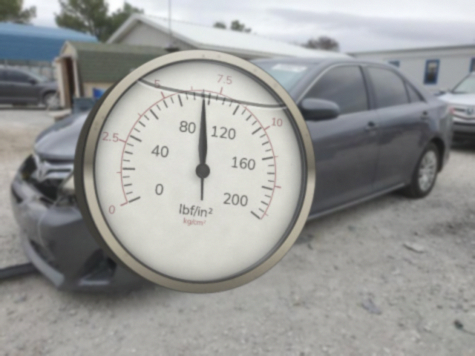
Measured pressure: 95 psi
